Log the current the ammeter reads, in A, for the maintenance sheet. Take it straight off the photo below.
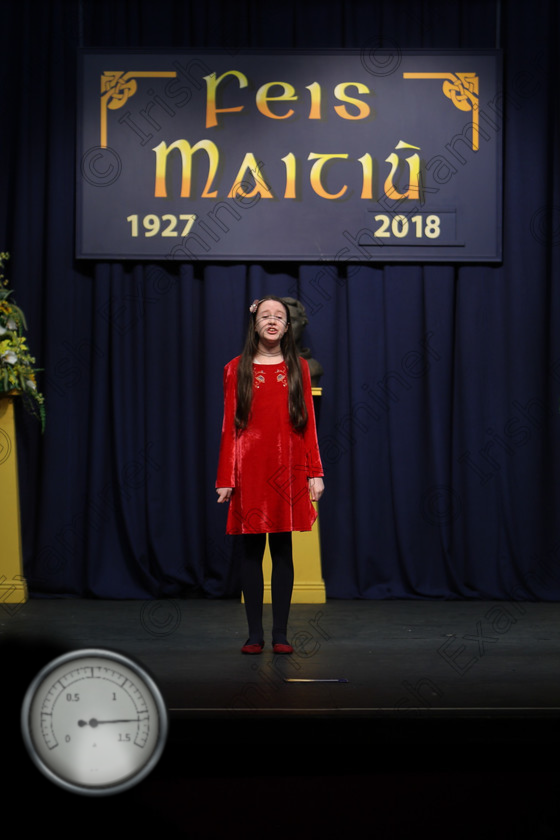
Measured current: 1.3 A
